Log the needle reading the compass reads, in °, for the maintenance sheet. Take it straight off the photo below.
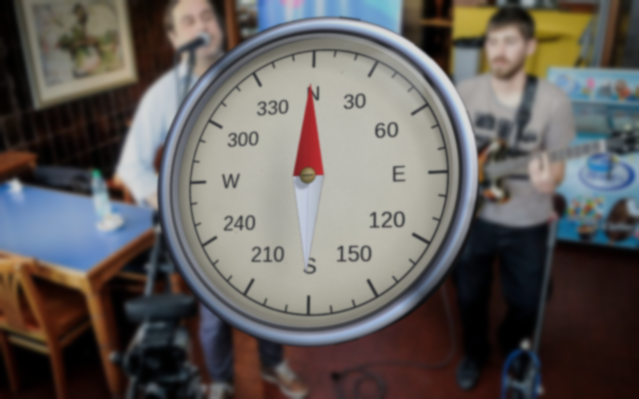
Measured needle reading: 0 °
